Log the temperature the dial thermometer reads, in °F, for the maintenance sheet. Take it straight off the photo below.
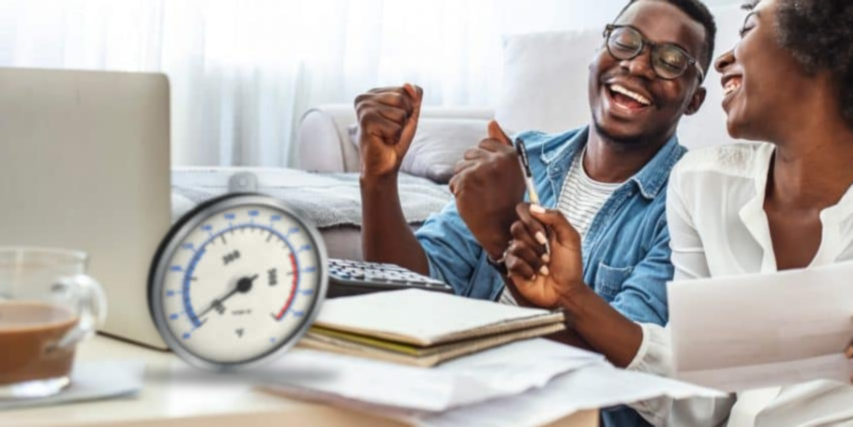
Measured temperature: 120 °F
